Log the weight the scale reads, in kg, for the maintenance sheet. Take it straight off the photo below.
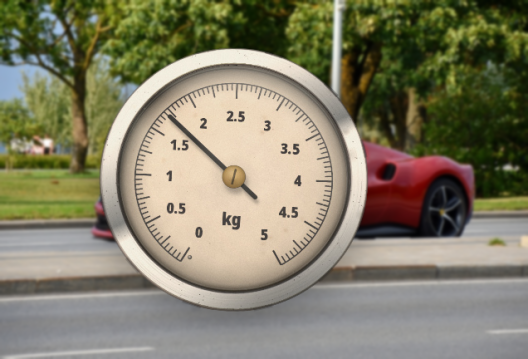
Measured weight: 1.7 kg
